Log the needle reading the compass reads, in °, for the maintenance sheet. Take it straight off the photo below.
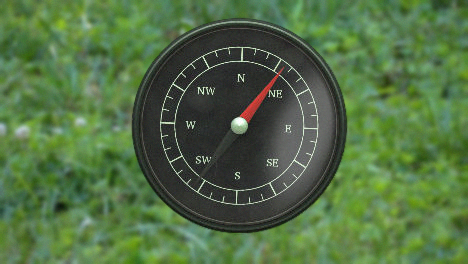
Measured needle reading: 35 °
